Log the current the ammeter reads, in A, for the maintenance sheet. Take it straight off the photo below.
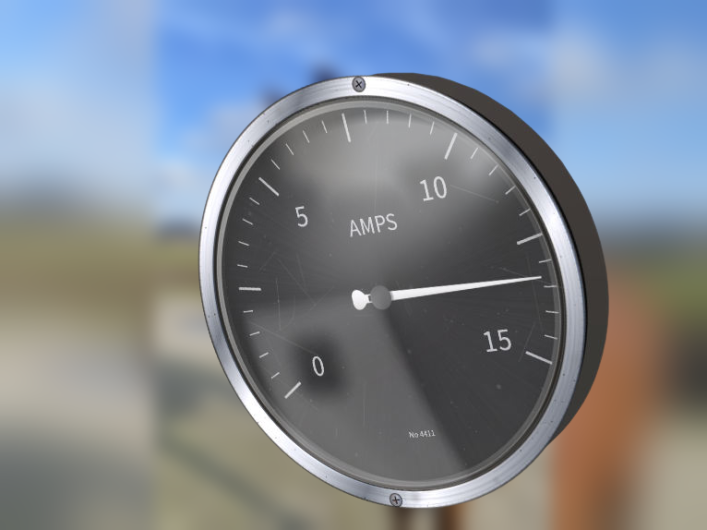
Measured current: 13.25 A
